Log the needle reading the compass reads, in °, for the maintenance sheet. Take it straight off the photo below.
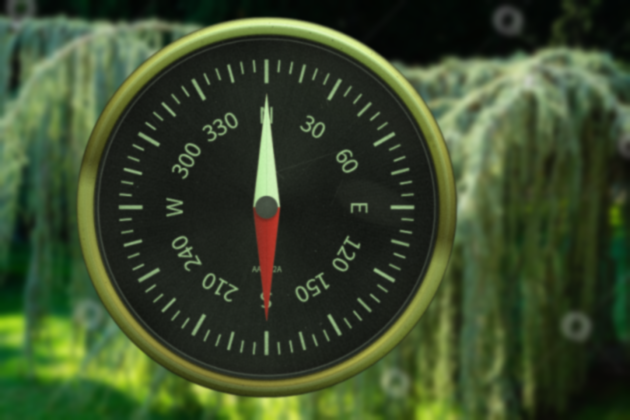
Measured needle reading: 180 °
